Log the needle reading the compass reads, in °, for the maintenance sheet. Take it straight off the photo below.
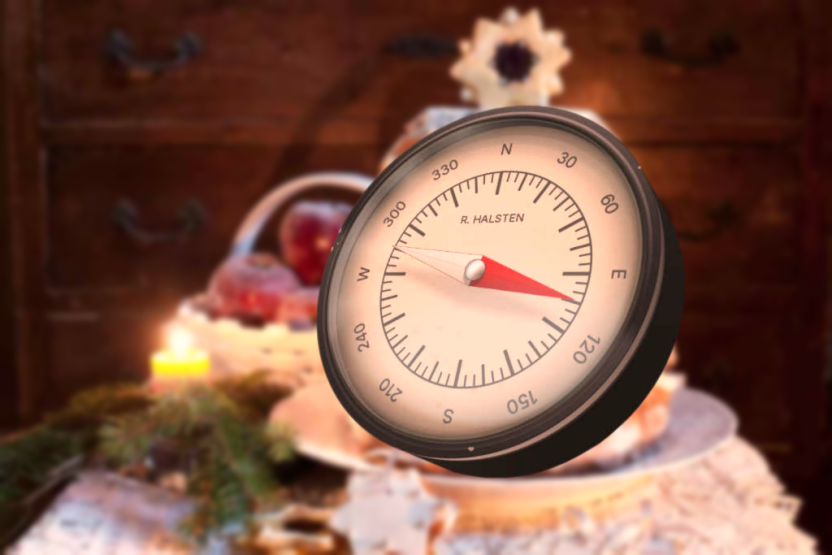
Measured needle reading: 105 °
